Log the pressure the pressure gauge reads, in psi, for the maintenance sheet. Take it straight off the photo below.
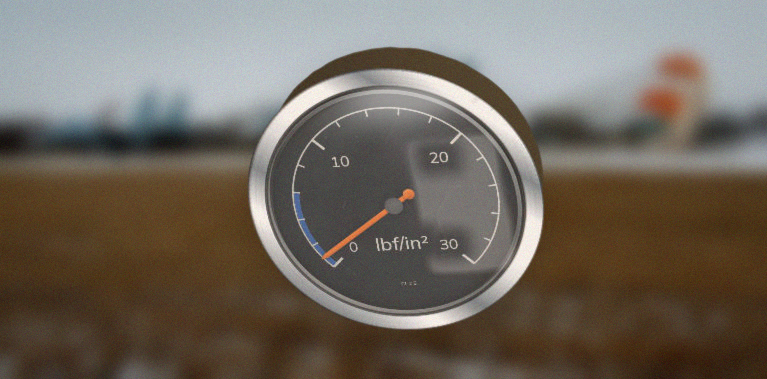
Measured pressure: 1 psi
